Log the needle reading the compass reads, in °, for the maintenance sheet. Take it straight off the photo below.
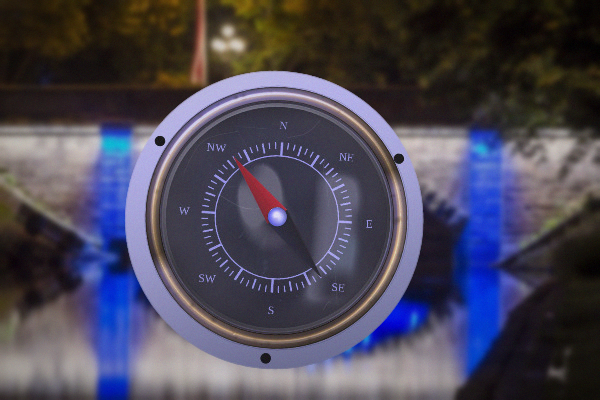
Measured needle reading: 320 °
